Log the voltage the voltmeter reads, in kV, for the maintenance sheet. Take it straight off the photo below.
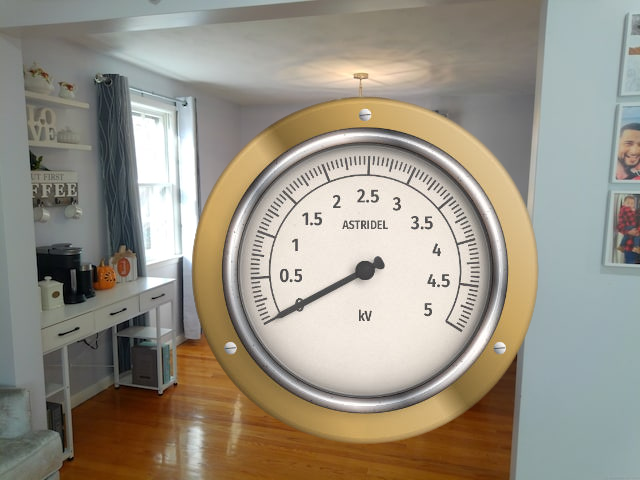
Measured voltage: 0 kV
